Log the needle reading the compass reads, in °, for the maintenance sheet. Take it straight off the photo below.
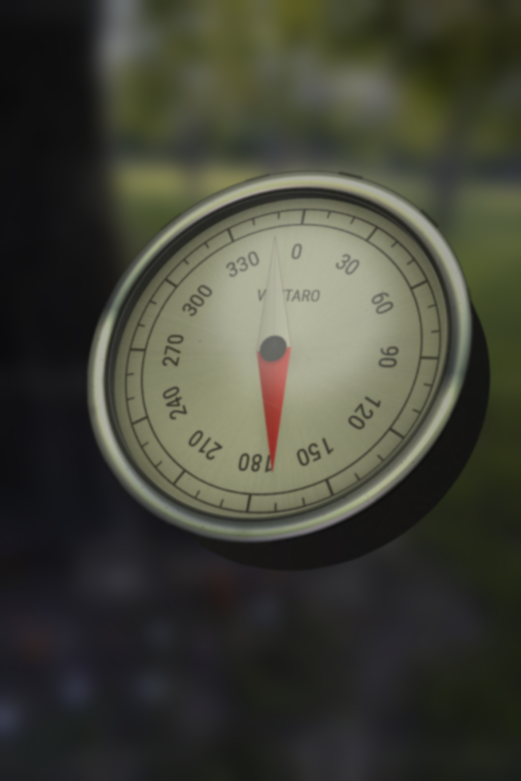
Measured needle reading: 170 °
